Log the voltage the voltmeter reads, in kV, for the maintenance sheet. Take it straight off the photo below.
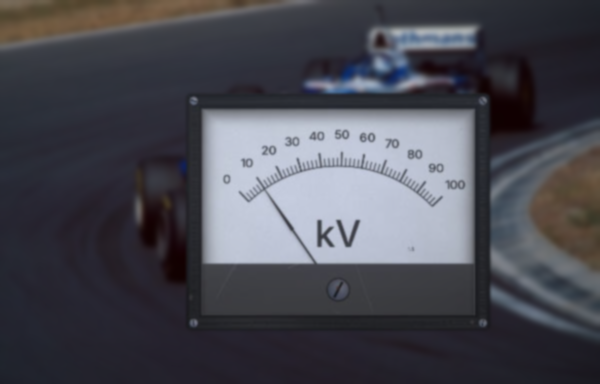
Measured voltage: 10 kV
